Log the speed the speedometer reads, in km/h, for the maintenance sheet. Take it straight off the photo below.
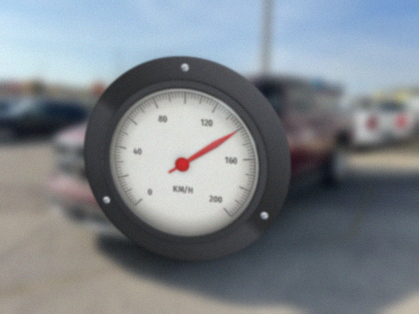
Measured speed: 140 km/h
